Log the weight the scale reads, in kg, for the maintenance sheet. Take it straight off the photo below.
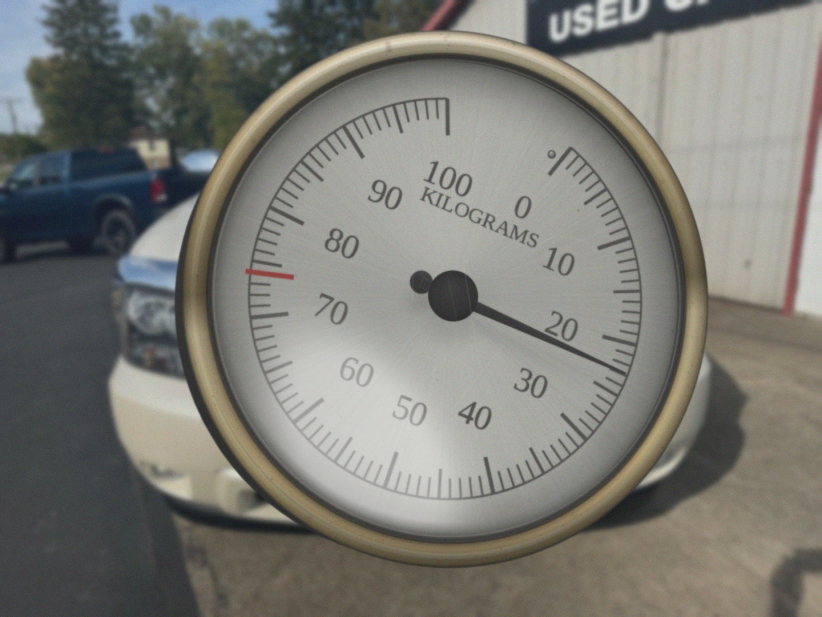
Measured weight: 23 kg
